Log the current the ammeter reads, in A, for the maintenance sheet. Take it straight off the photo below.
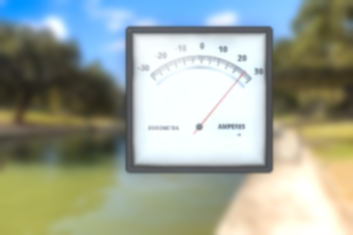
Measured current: 25 A
